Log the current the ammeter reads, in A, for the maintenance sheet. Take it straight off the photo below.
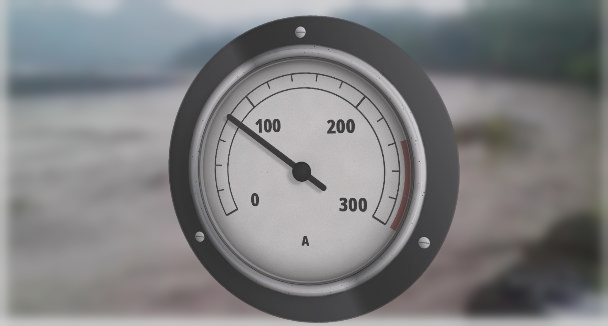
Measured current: 80 A
